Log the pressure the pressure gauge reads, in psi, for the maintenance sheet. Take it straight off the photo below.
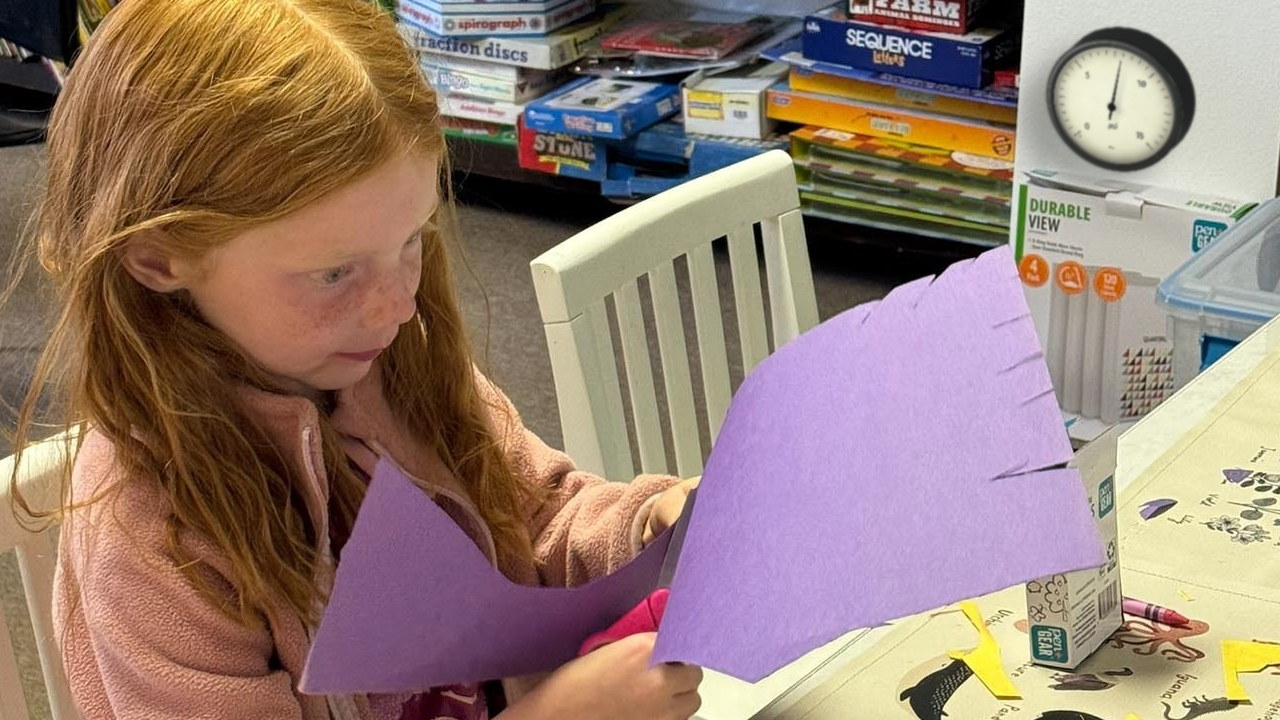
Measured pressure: 8 psi
